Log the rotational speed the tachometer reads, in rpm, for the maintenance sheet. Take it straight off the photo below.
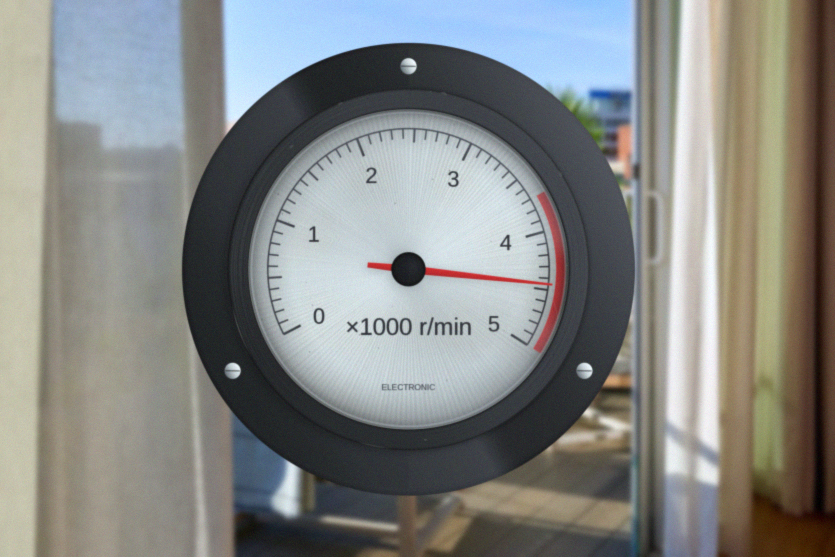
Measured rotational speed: 4450 rpm
